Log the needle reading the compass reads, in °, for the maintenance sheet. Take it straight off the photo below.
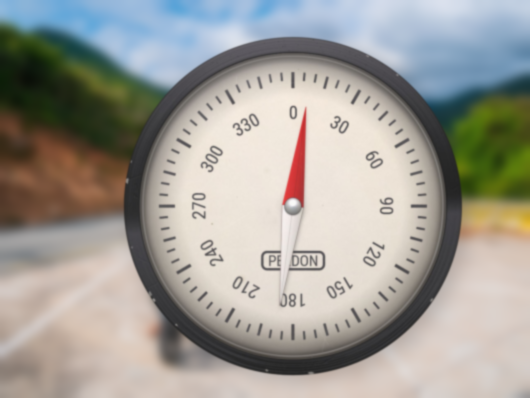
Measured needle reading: 7.5 °
